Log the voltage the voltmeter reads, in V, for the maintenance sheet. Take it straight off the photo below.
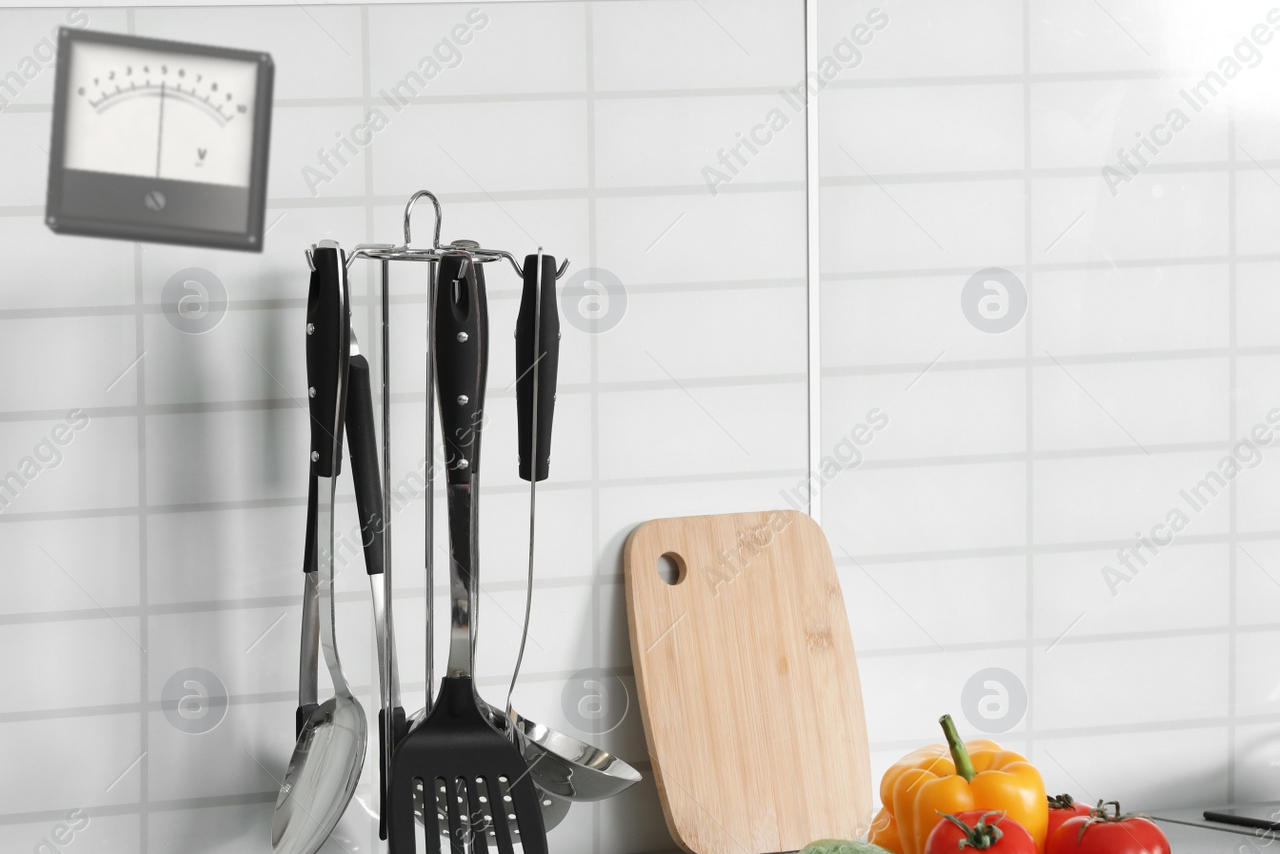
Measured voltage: 5 V
